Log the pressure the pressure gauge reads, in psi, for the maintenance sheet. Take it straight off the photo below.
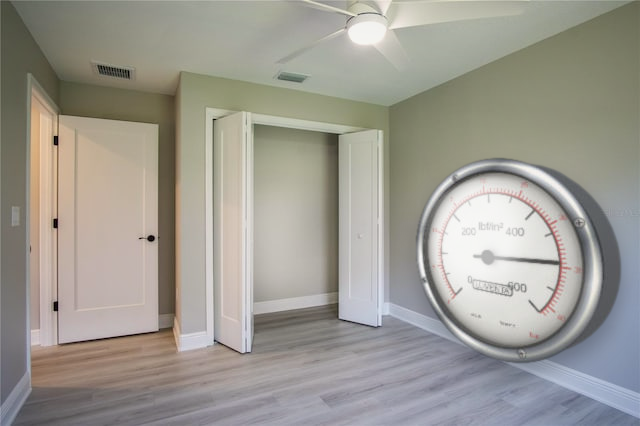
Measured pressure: 500 psi
